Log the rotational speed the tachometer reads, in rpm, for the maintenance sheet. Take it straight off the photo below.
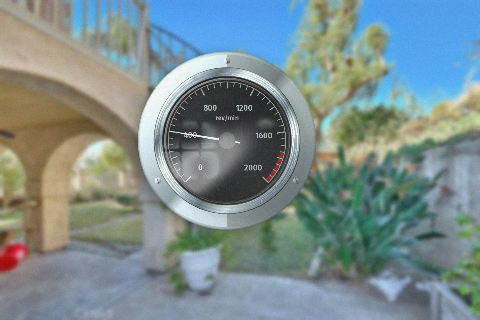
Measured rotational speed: 400 rpm
